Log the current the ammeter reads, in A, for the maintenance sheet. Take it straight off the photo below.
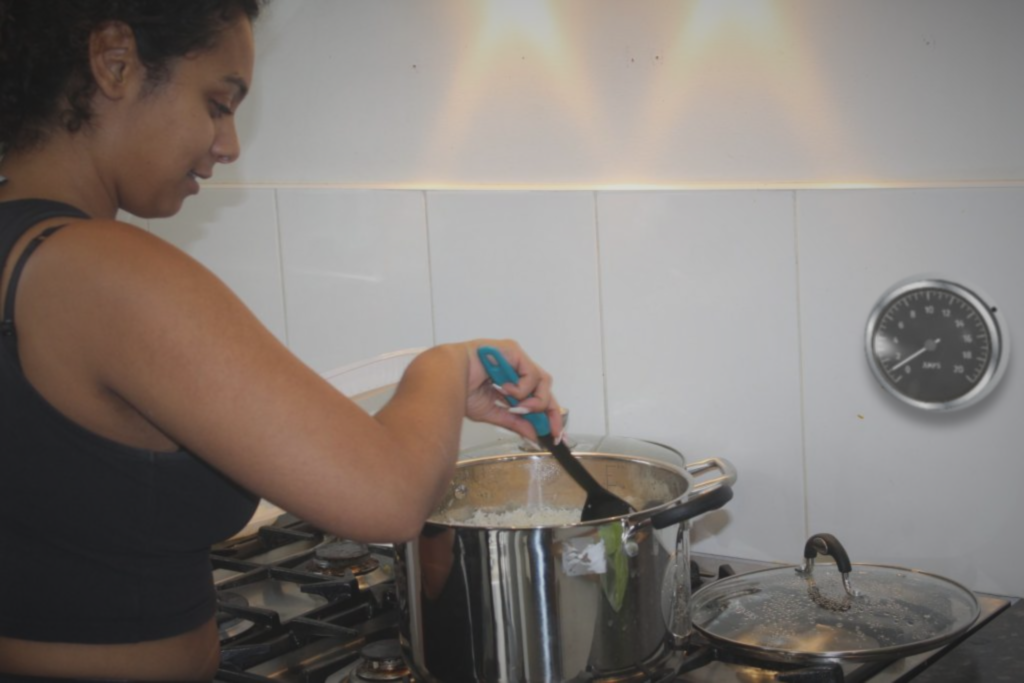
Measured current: 1 A
